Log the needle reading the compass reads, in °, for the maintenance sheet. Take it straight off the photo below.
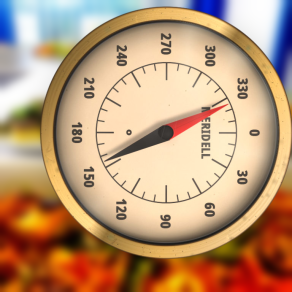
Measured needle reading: 335 °
